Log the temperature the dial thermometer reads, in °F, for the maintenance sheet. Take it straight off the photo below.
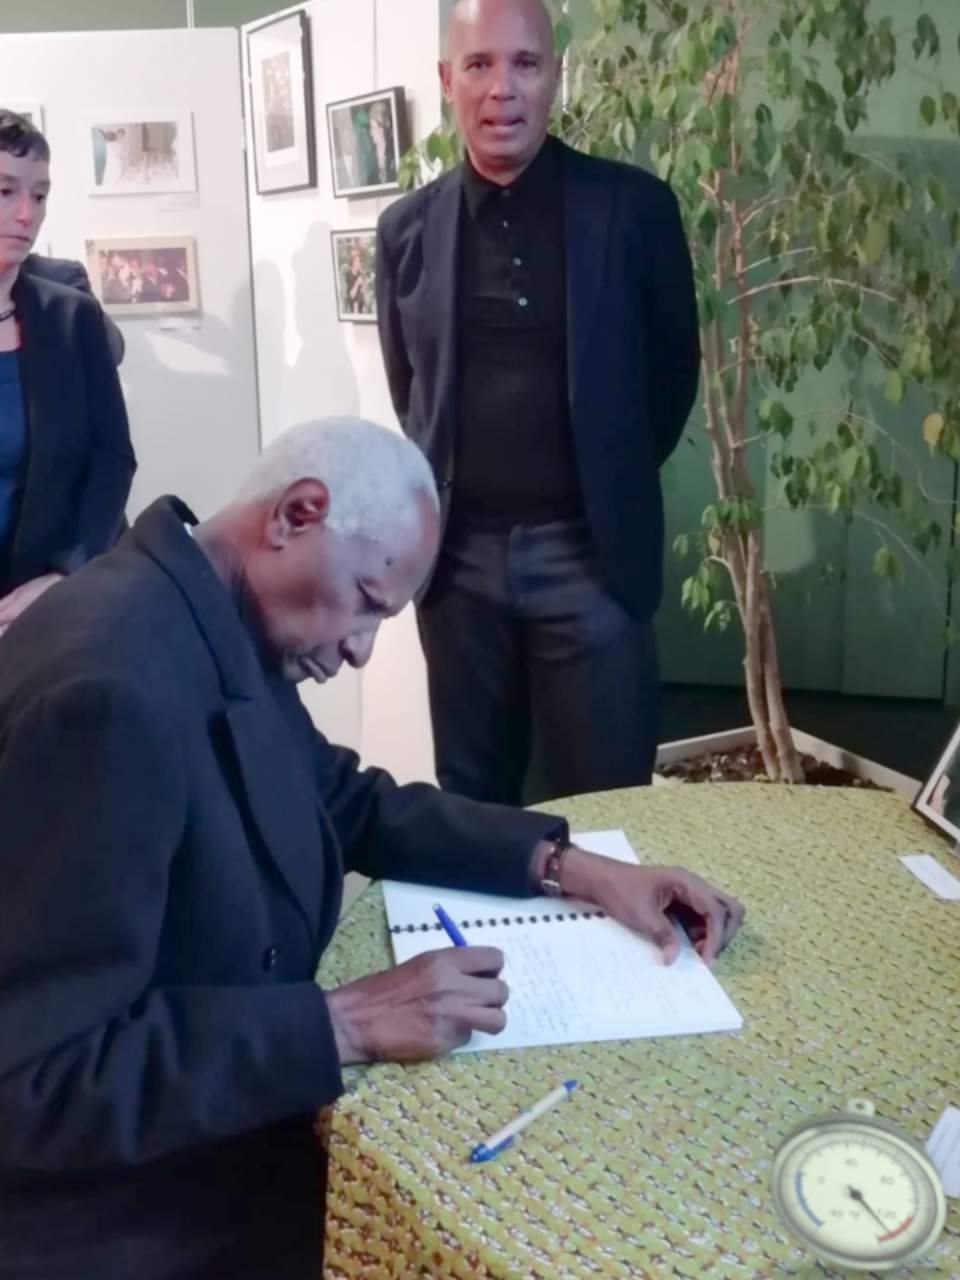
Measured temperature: 130 °F
